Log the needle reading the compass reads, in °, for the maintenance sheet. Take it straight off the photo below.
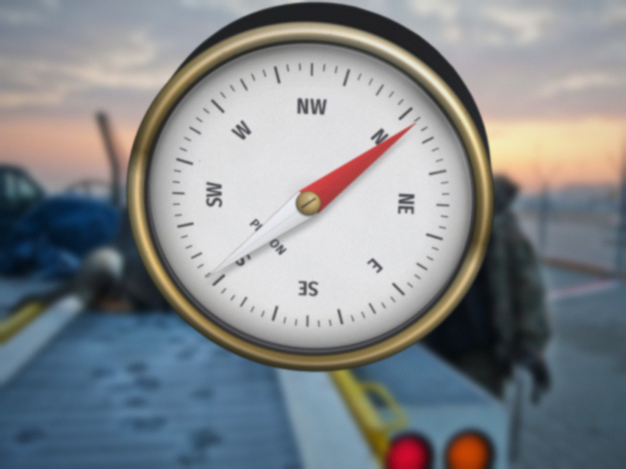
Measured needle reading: 5 °
